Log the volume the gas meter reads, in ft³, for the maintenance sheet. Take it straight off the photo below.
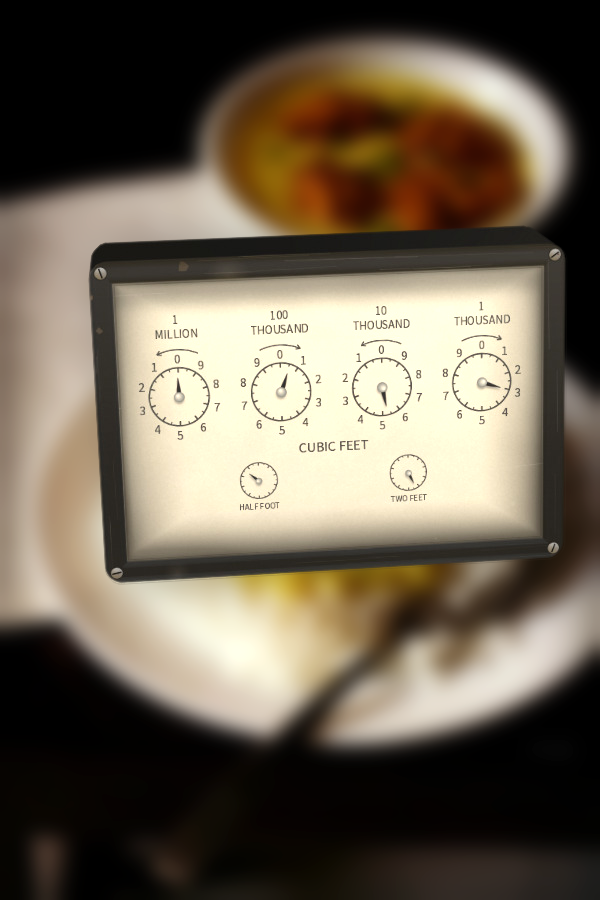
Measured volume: 5300 ft³
